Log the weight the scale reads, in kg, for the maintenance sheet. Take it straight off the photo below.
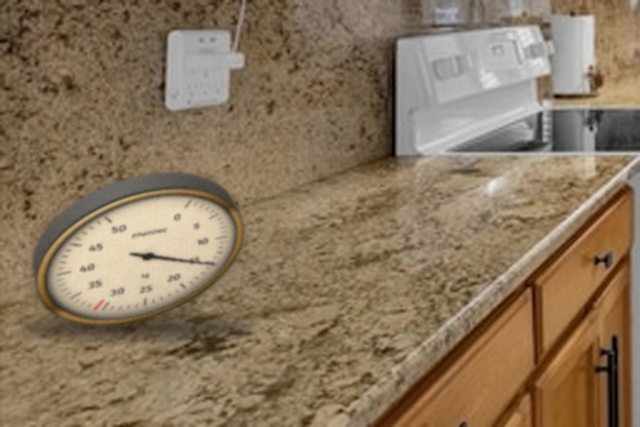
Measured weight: 15 kg
